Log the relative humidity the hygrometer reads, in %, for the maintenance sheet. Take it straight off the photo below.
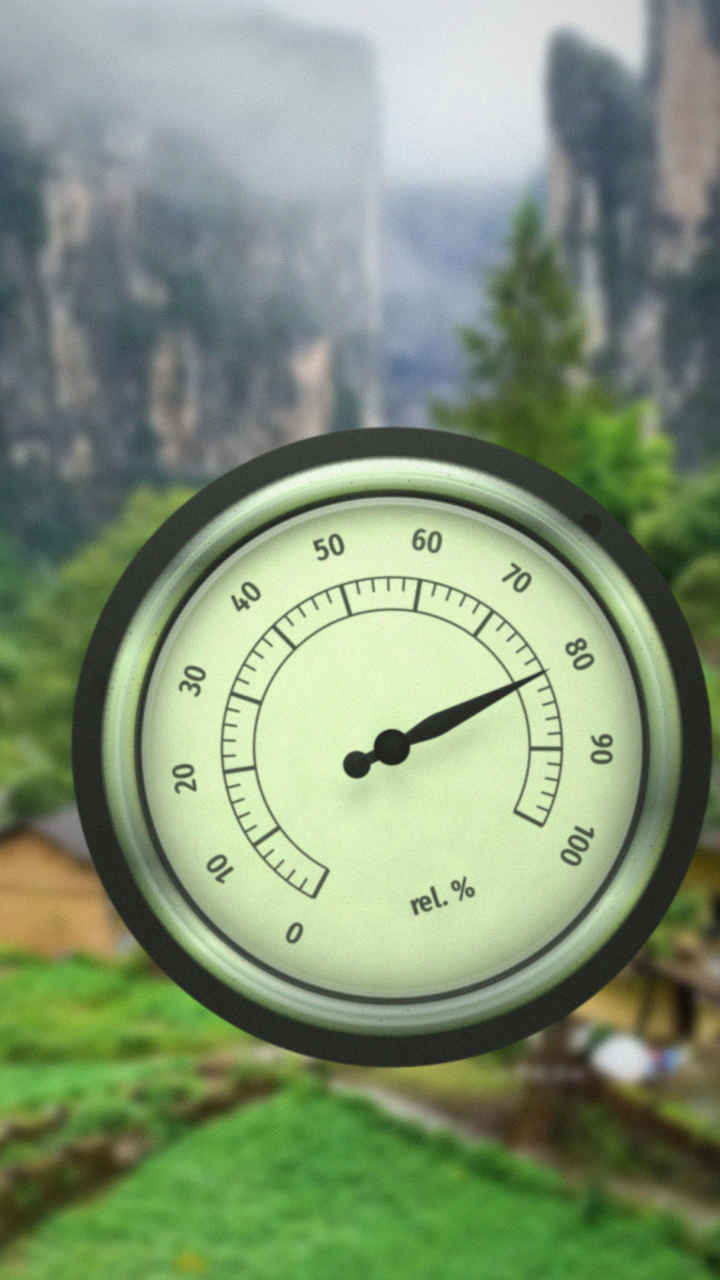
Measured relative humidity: 80 %
